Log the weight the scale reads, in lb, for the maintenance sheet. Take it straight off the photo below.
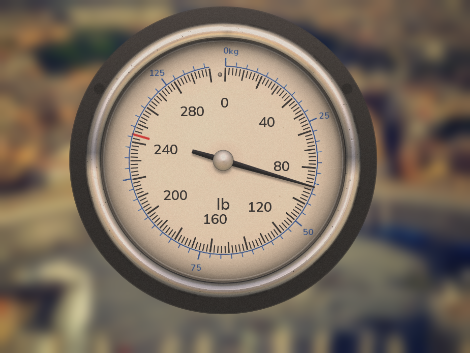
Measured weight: 90 lb
